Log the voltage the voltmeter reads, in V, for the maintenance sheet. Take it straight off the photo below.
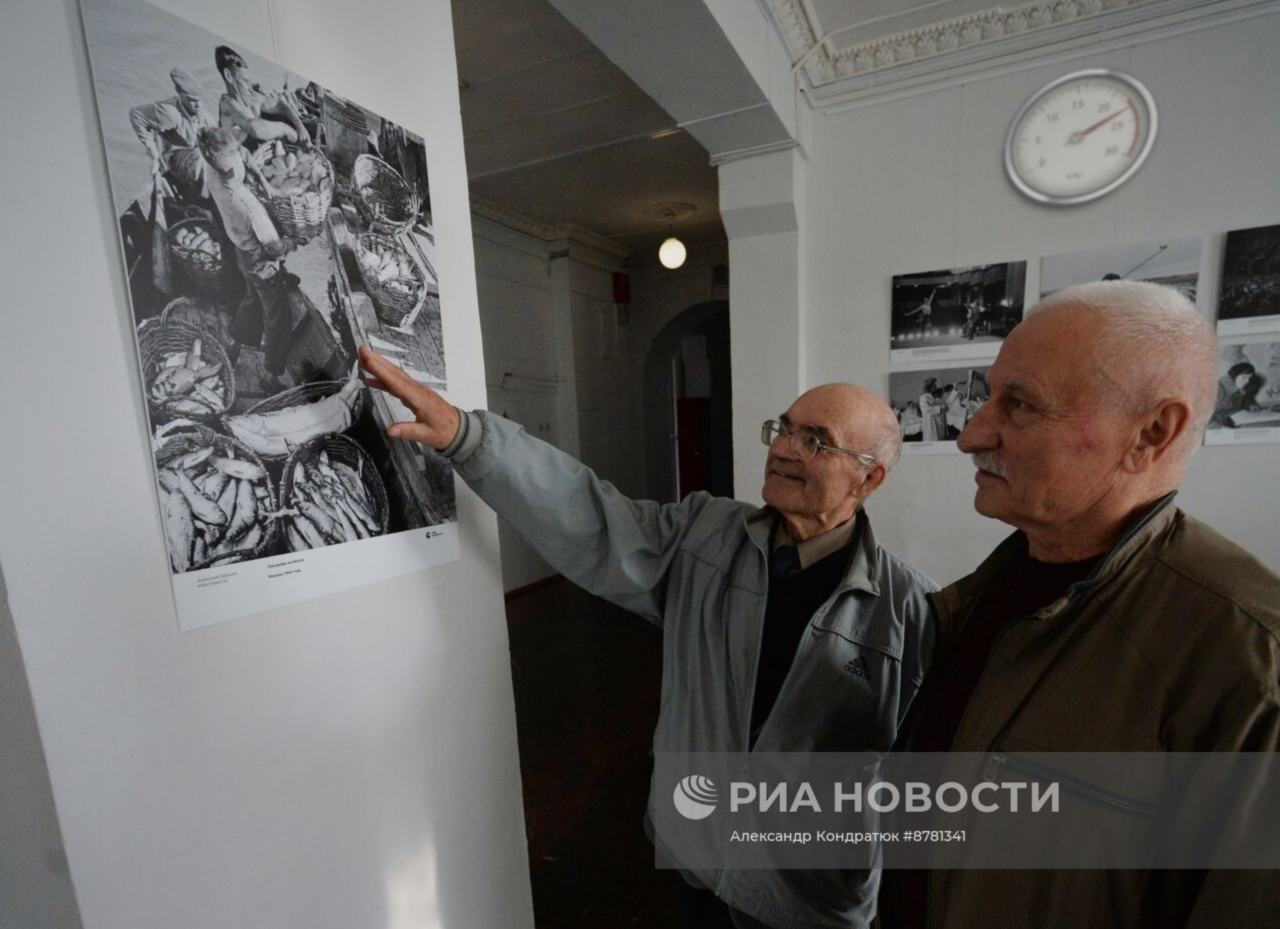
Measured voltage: 23 V
